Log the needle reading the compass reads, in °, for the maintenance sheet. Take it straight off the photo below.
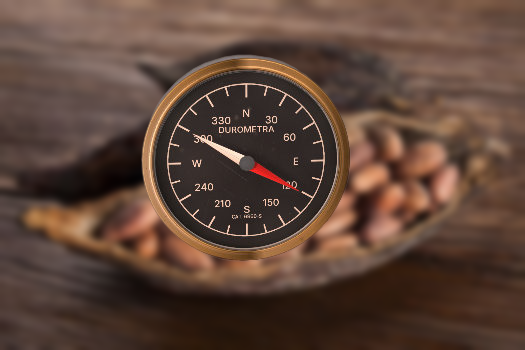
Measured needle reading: 120 °
